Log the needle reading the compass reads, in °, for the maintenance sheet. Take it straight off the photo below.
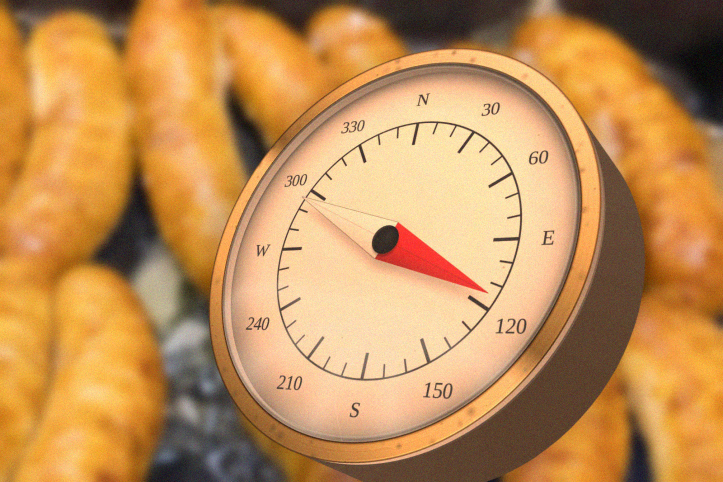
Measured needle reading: 115 °
